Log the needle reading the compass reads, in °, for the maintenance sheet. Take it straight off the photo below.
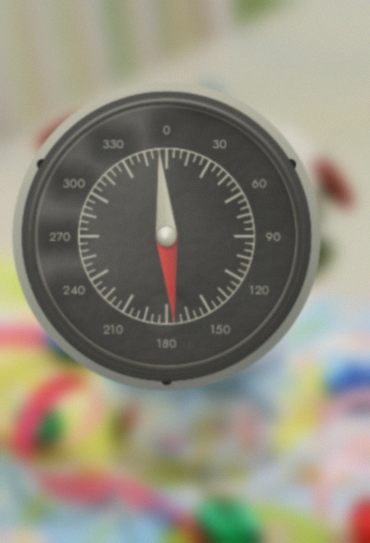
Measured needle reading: 175 °
